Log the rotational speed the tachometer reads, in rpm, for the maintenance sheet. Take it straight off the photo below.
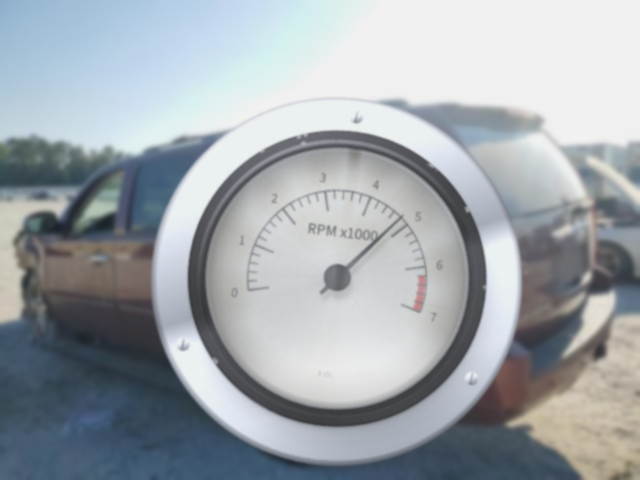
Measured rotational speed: 4800 rpm
